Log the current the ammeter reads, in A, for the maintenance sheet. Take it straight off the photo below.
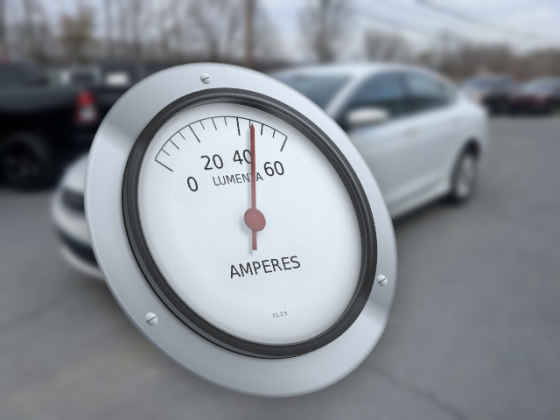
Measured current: 45 A
